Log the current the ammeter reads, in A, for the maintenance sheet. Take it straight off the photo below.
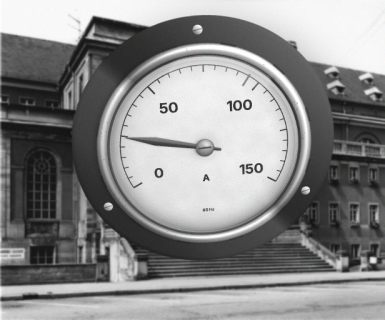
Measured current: 25 A
